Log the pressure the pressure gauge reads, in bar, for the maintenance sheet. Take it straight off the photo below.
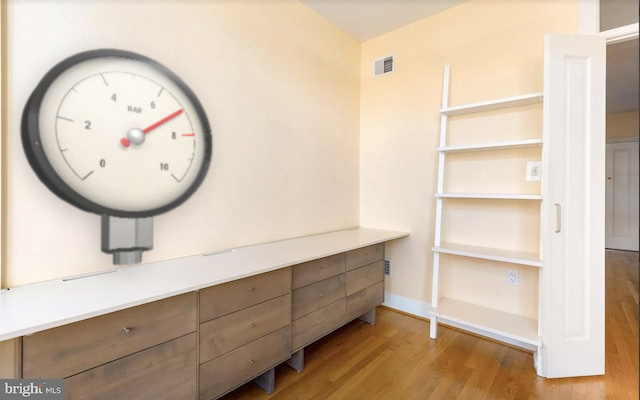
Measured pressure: 7 bar
